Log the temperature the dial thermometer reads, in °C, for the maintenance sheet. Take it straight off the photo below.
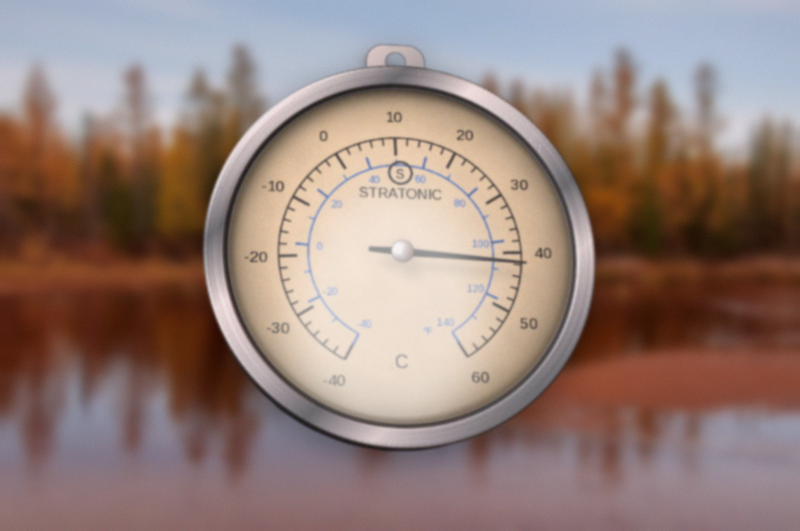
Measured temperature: 42 °C
